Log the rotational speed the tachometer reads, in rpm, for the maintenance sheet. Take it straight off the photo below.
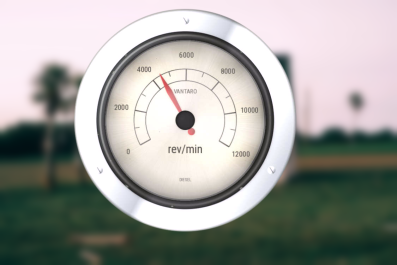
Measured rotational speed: 4500 rpm
